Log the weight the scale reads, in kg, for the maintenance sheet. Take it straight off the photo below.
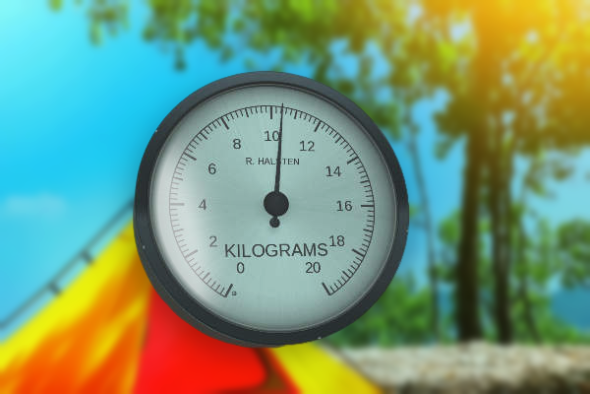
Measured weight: 10.4 kg
